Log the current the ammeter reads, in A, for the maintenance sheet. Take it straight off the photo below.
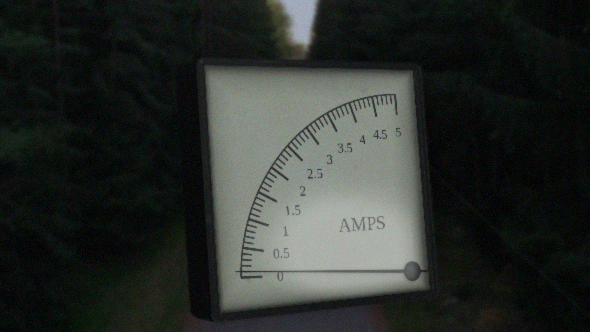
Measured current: 0.1 A
